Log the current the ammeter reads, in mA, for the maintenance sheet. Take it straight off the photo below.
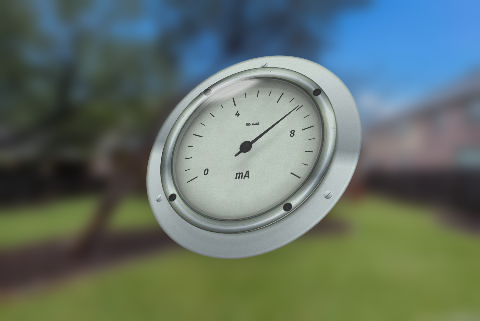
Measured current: 7 mA
